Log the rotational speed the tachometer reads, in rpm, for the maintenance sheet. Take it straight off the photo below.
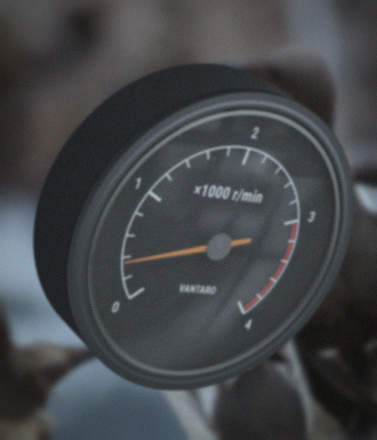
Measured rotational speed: 400 rpm
